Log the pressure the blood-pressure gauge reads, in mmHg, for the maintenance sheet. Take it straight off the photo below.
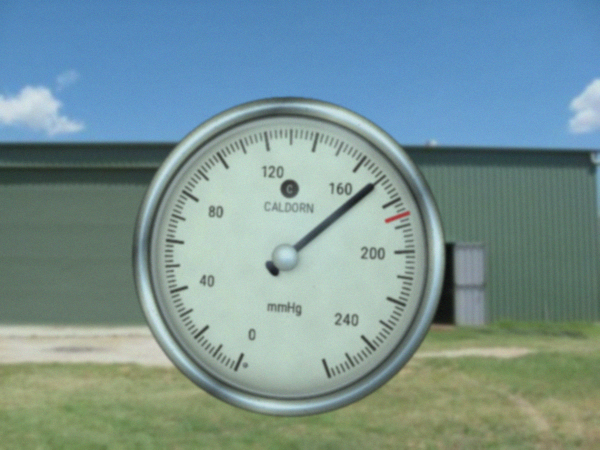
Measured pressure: 170 mmHg
